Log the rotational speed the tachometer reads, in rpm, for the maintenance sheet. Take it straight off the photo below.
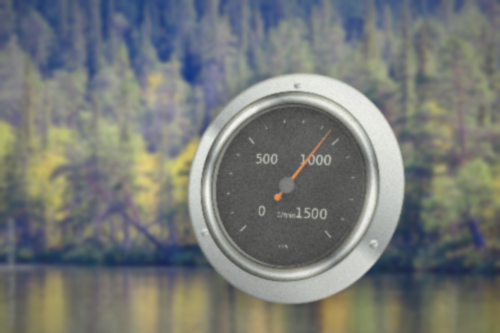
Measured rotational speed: 950 rpm
